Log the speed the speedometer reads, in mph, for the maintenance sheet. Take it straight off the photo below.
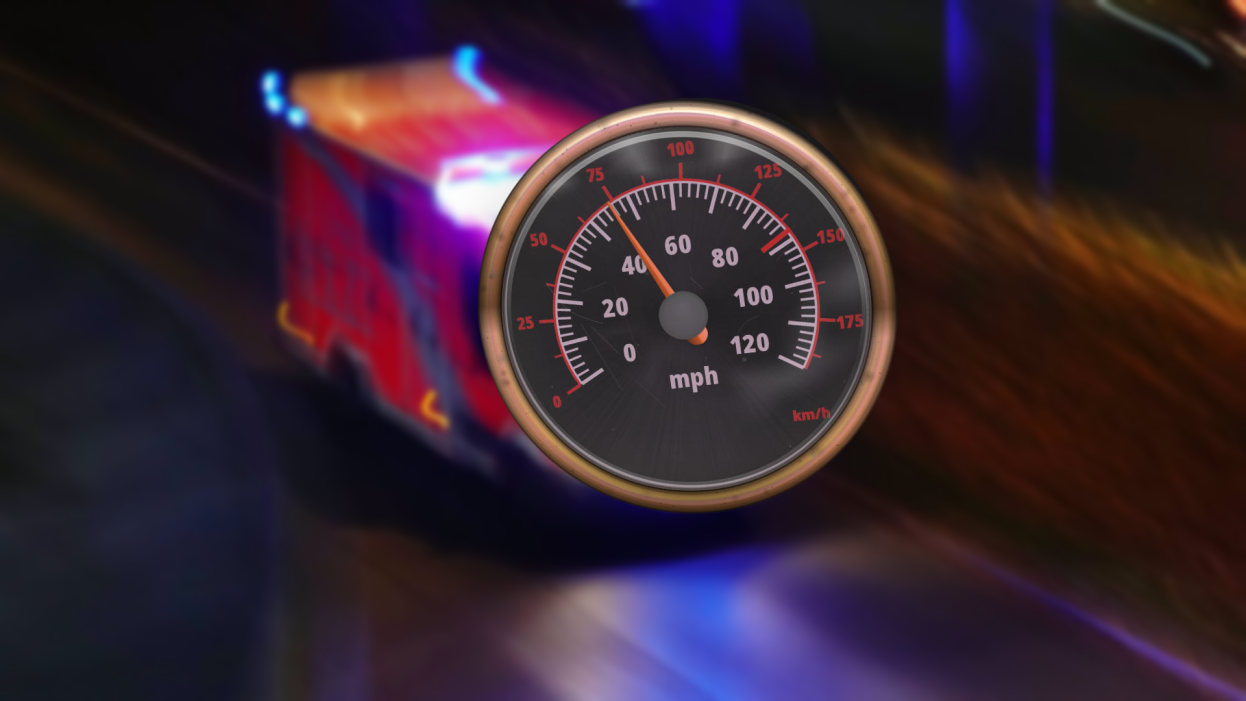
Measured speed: 46 mph
